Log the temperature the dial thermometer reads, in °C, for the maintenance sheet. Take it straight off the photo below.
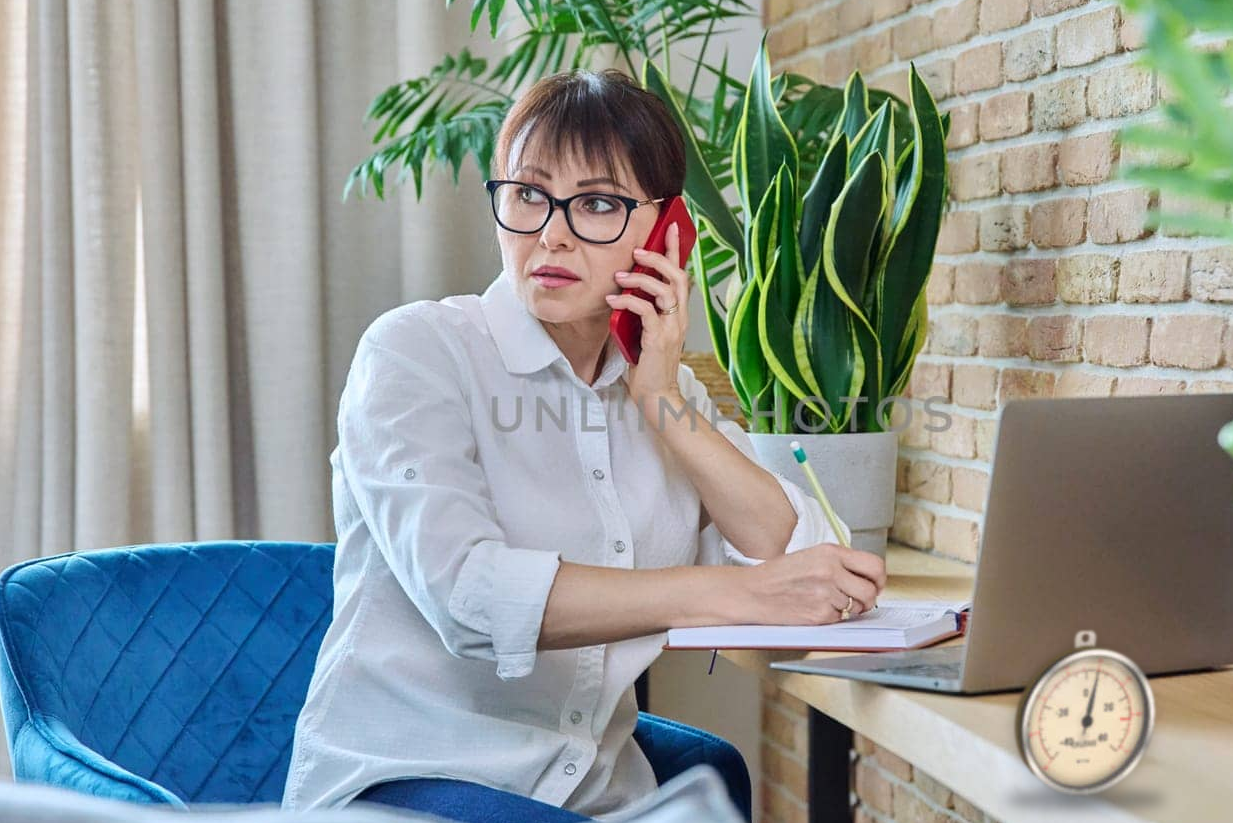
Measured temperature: 4 °C
